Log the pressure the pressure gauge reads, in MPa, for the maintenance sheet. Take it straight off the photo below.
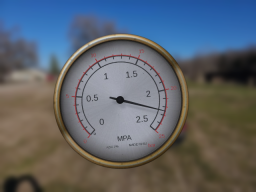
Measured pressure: 2.25 MPa
